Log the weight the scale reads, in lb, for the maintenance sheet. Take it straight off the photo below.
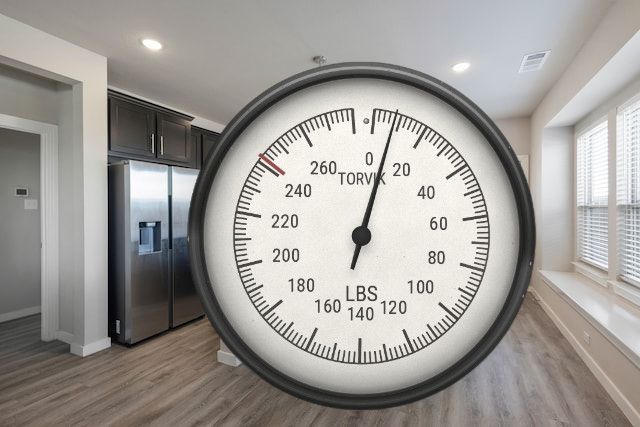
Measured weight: 8 lb
